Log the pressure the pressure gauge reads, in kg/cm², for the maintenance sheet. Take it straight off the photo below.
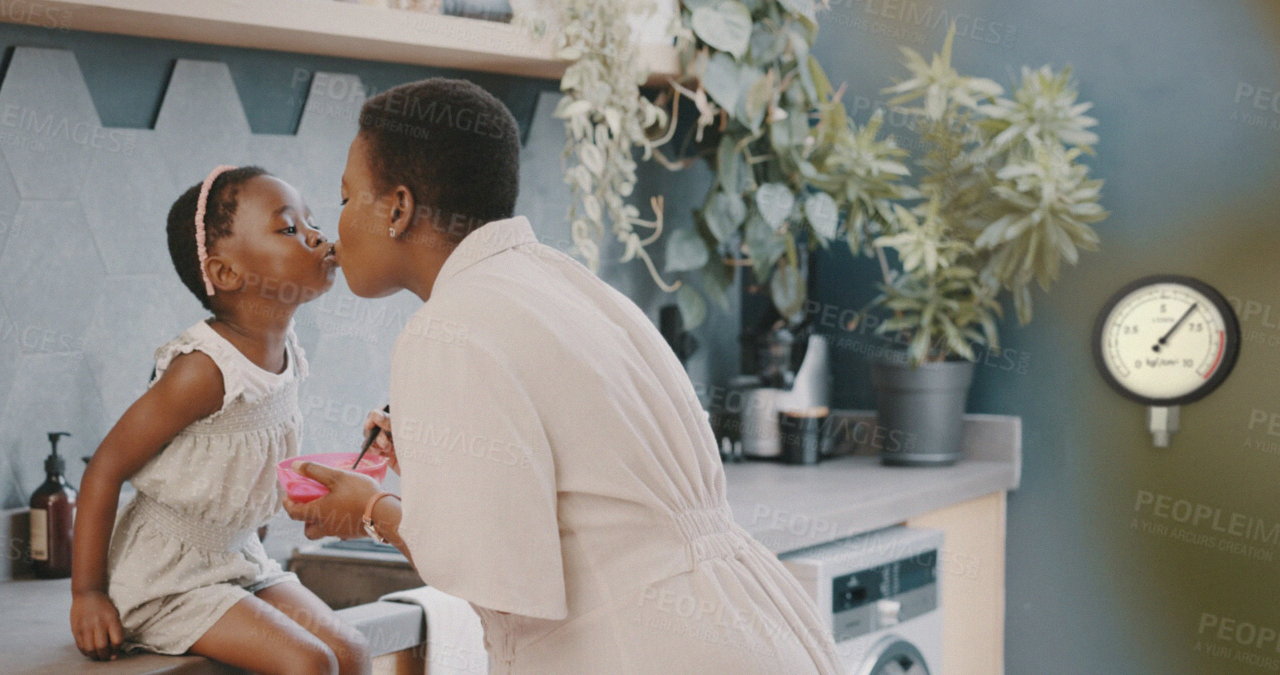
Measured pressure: 6.5 kg/cm²
